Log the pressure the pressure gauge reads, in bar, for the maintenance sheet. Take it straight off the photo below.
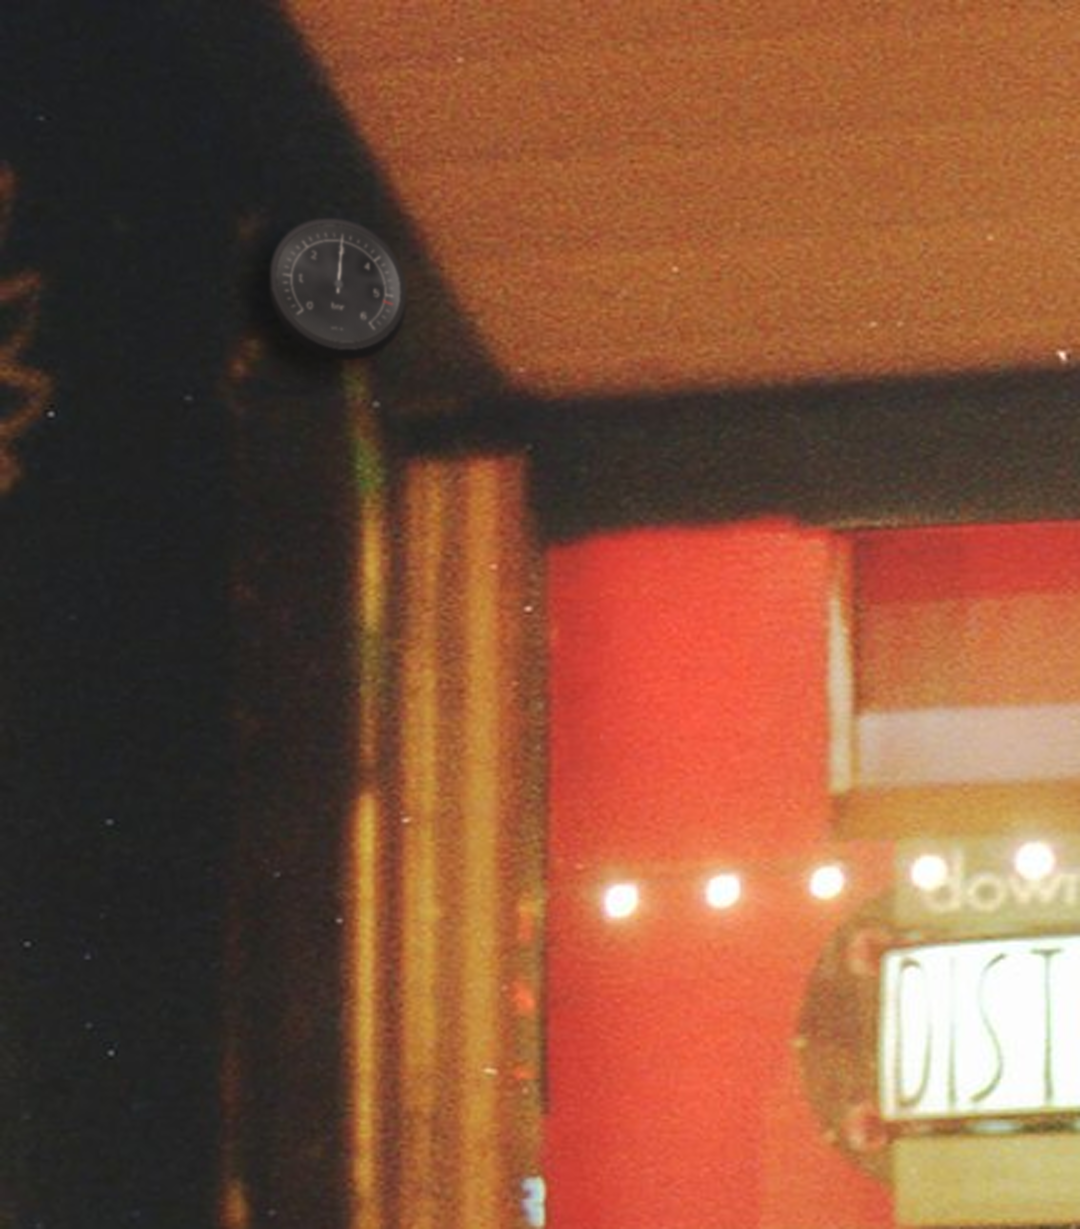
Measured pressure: 3 bar
